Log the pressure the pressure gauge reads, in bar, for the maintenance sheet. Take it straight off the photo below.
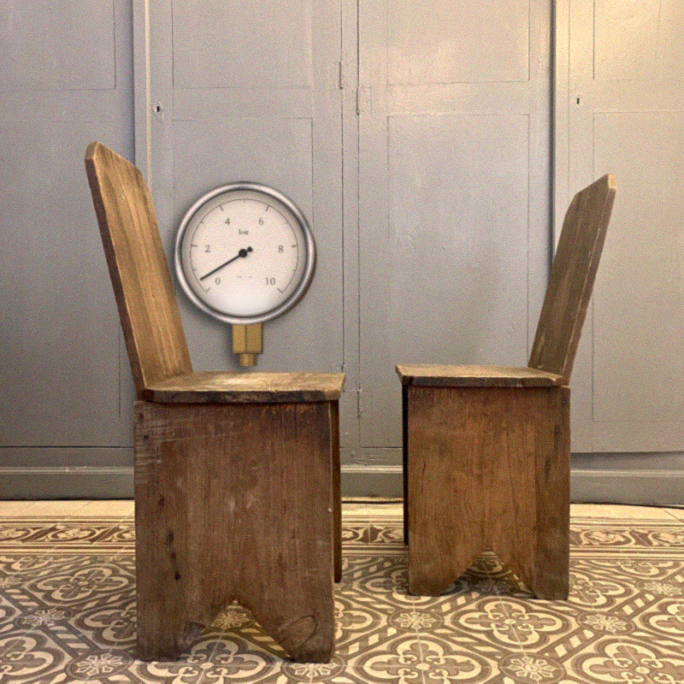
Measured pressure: 0.5 bar
